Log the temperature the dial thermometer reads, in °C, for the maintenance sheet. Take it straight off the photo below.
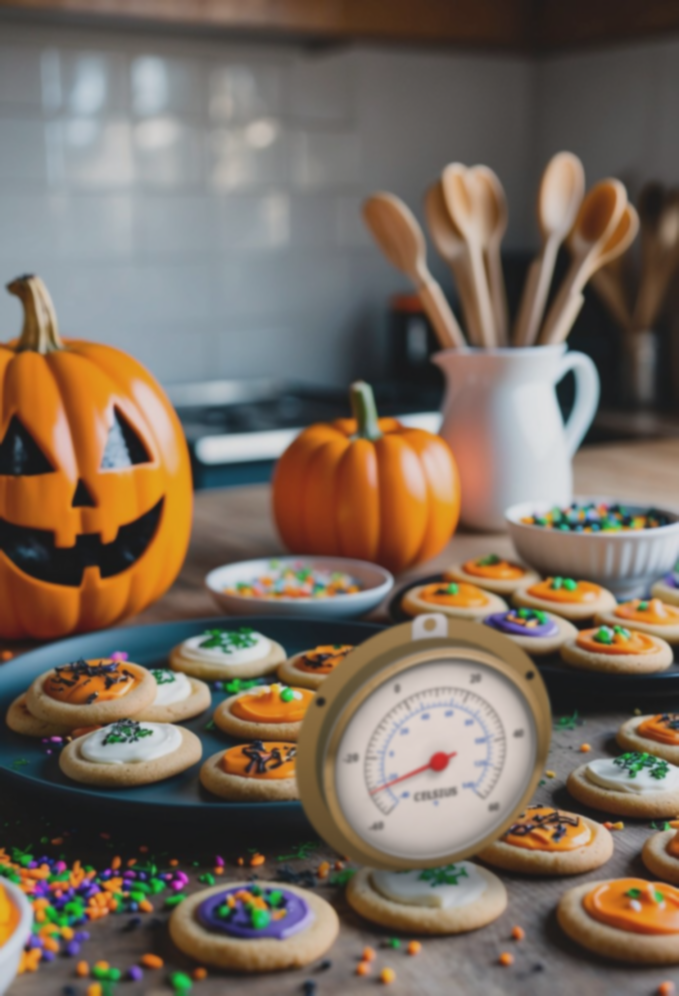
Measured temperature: -30 °C
